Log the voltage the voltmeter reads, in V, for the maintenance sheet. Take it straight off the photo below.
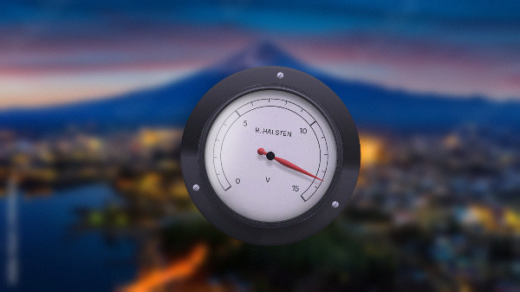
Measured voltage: 13.5 V
